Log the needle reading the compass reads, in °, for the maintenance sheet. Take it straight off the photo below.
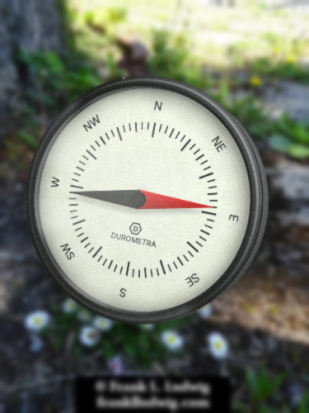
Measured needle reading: 85 °
